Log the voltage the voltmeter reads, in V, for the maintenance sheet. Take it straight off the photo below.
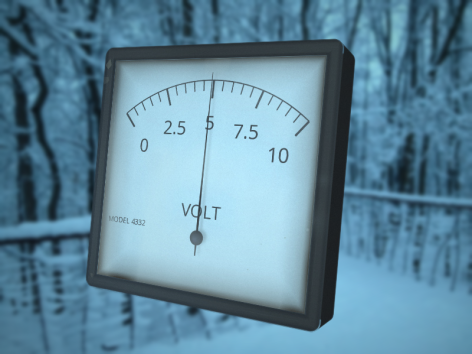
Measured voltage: 5 V
